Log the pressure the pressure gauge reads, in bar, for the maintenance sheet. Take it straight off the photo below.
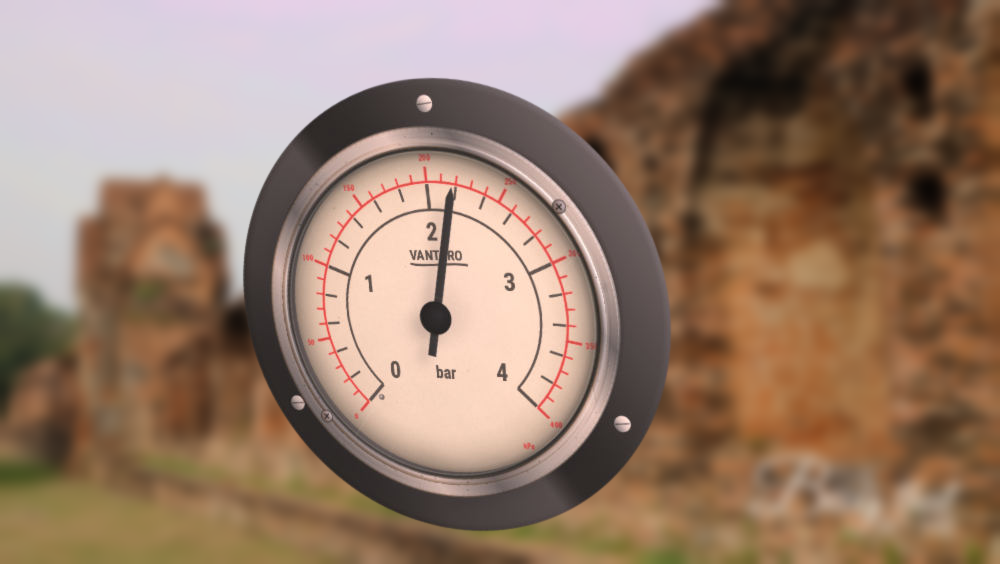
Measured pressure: 2.2 bar
